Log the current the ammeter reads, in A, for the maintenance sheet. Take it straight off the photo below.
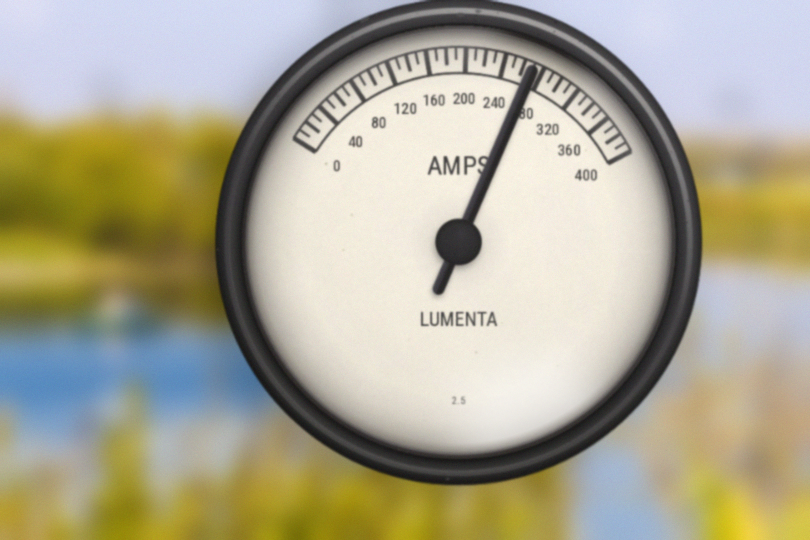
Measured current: 270 A
